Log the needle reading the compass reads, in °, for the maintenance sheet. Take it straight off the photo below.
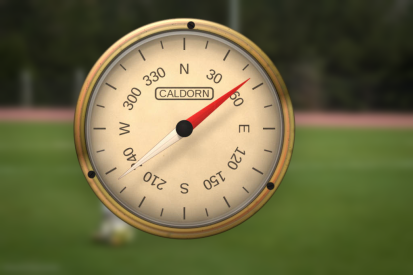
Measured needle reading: 52.5 °
